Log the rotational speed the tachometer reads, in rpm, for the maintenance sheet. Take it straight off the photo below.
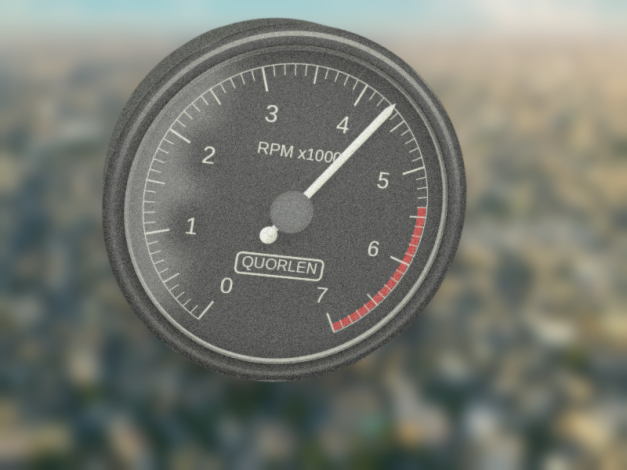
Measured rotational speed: 4300 rpm
